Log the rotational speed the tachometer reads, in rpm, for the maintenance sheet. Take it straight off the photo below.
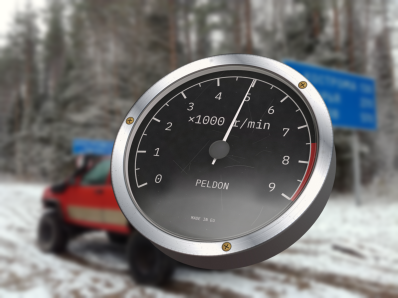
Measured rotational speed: 5000 rpm
